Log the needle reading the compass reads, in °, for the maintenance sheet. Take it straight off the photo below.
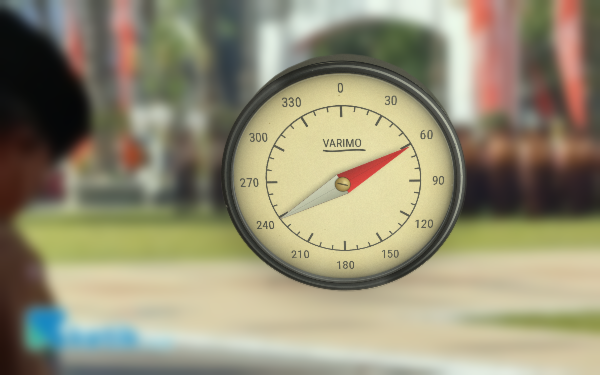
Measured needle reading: 60 °
